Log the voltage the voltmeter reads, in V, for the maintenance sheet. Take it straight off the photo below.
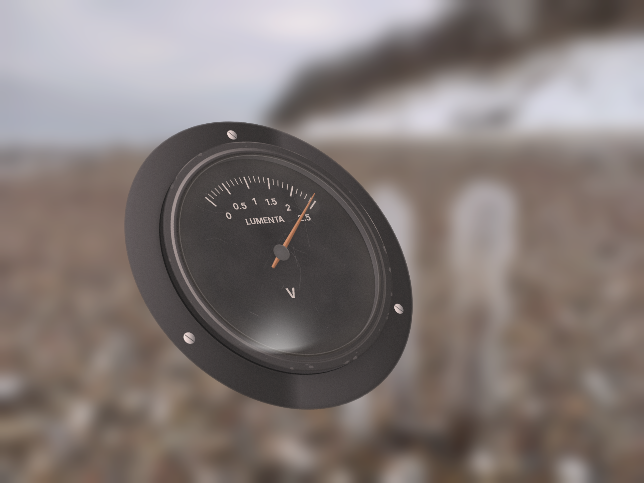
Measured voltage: 2.4 V
